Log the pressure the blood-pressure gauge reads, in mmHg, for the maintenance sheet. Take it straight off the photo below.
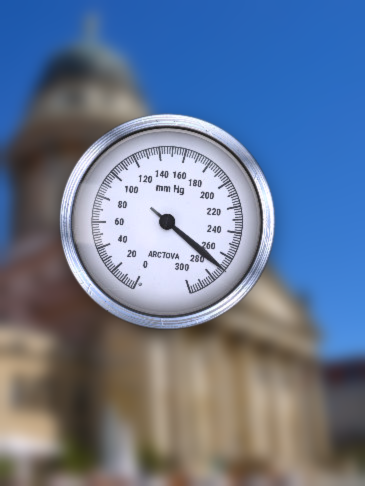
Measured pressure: 270 mmHg
